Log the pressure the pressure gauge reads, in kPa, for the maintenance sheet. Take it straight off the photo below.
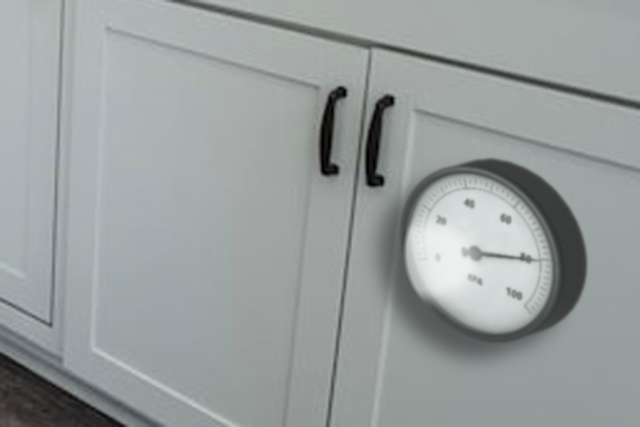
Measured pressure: 80 kPa
